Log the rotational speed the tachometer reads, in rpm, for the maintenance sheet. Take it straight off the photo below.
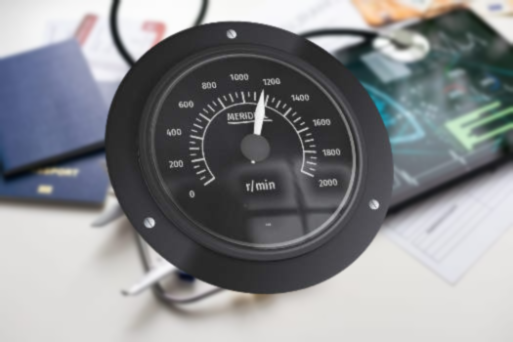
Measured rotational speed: 1150 rpm
